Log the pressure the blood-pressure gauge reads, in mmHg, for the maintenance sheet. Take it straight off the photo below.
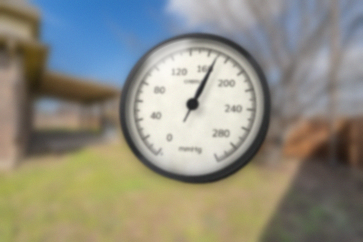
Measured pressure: 170 mmHg
